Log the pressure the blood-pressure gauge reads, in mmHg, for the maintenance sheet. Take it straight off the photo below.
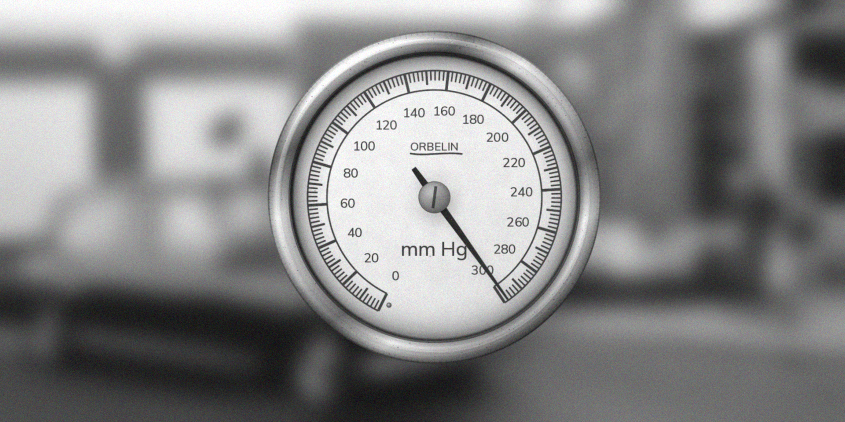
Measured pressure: 298 mmHg
